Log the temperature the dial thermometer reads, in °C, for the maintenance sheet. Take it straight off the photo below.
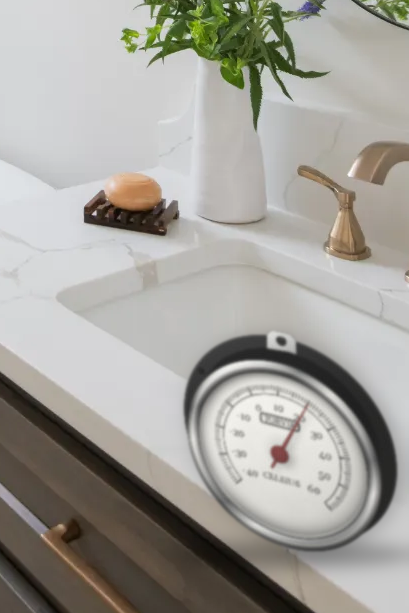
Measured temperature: 20 °C
